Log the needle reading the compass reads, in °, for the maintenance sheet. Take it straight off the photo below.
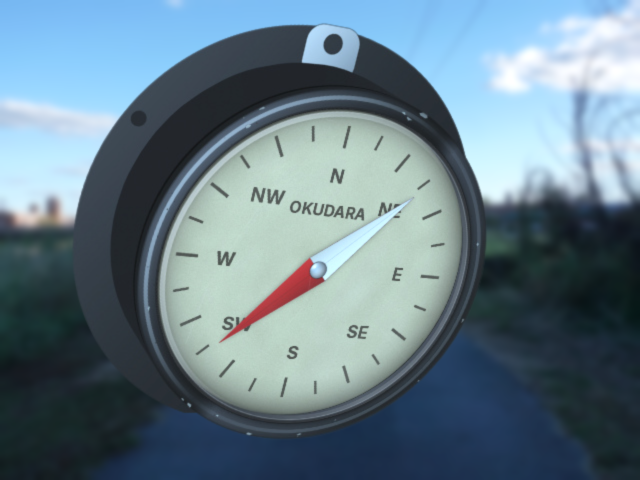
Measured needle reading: 225 °
